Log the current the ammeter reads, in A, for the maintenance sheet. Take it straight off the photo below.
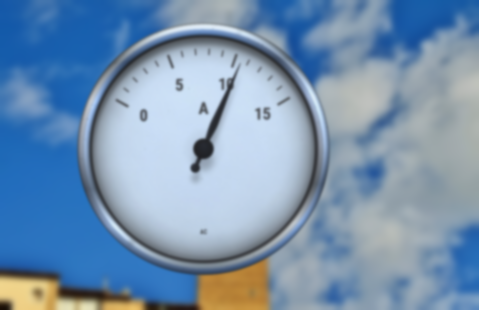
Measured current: 10.5 A
